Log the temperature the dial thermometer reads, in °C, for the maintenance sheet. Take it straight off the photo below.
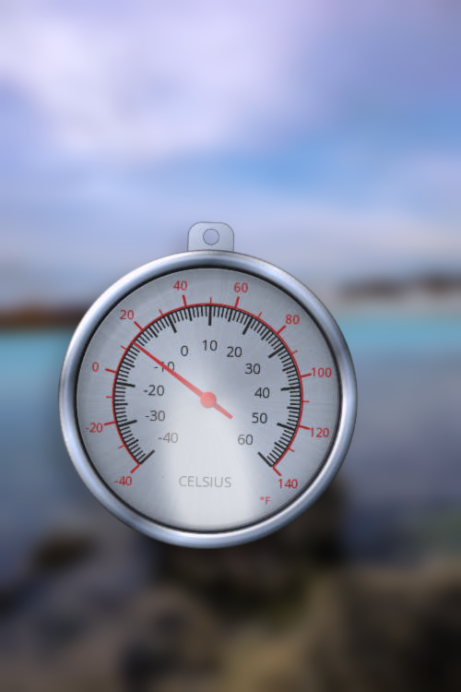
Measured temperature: -10 °C
